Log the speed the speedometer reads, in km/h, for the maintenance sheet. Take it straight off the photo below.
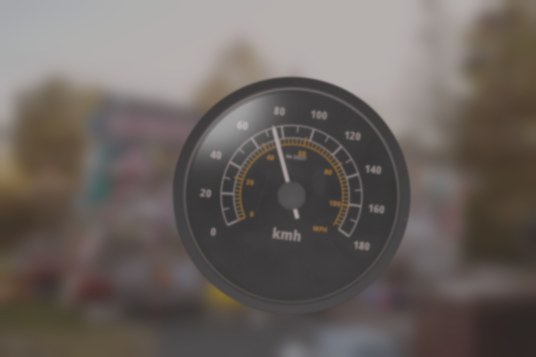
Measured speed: 75 km/h
